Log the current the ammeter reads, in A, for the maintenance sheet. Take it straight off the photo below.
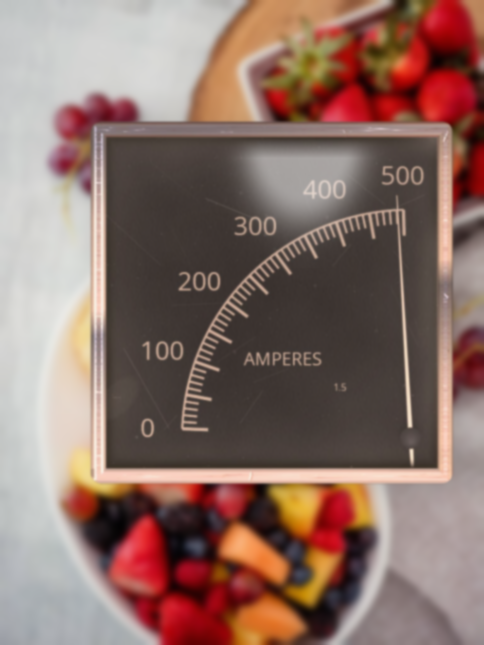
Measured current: 490 A
